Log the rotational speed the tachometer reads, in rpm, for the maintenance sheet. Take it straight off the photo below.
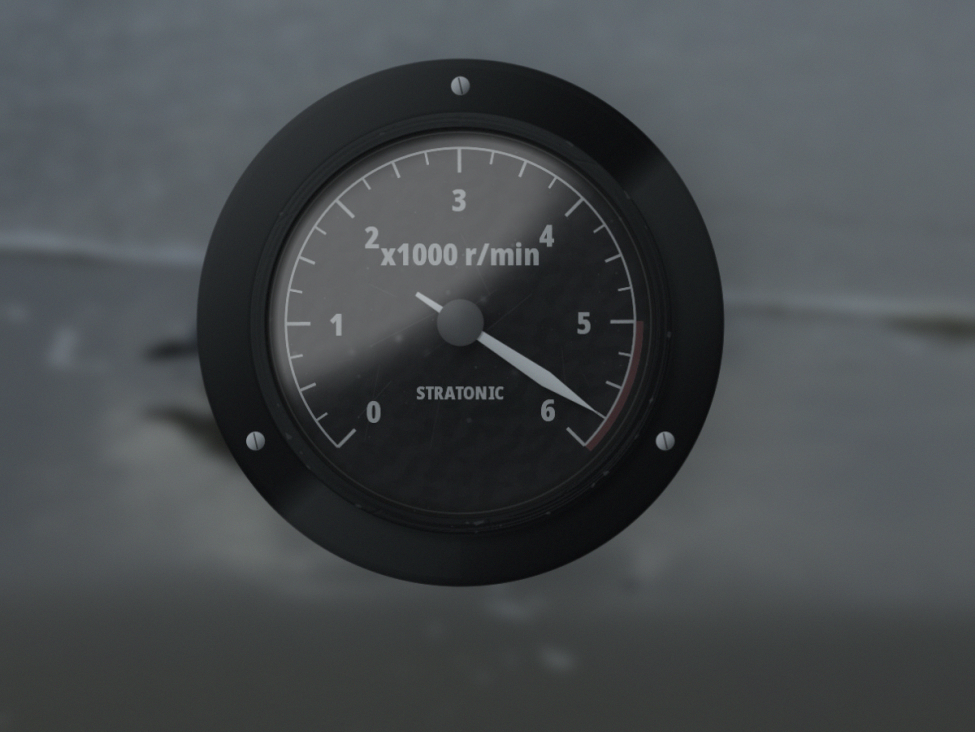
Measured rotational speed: 5750 rpm
